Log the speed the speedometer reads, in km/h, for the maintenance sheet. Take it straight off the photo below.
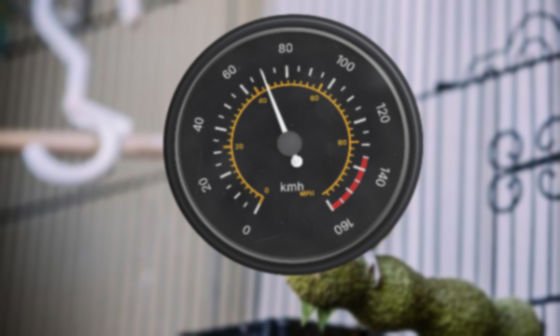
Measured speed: 70 km/h
